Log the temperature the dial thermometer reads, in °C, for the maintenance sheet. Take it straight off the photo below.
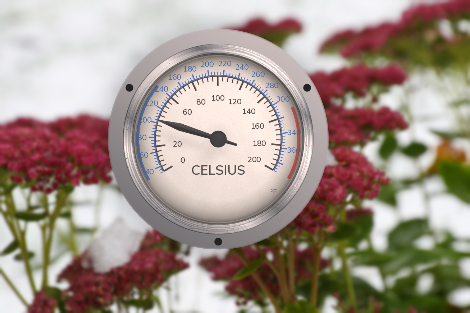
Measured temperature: 40 °C
